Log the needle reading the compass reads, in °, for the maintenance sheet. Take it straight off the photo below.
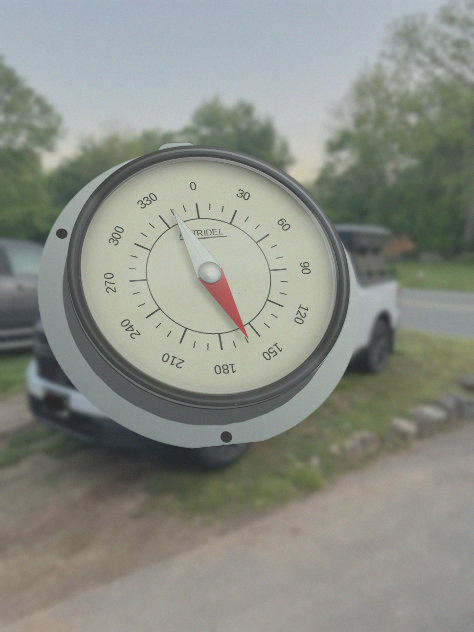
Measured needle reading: 160 °
